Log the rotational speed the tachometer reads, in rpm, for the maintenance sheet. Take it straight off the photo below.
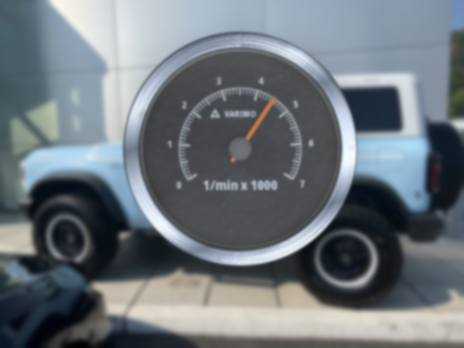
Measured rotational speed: 4500 rpm
